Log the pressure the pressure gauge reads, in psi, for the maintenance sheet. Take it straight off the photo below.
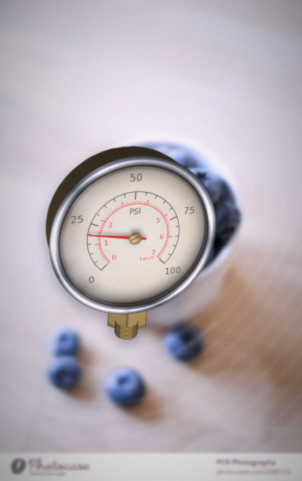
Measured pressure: 20 psi
